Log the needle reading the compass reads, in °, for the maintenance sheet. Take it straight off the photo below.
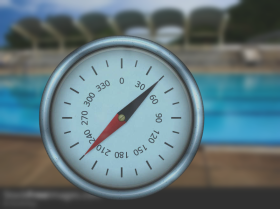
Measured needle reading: 225 °
